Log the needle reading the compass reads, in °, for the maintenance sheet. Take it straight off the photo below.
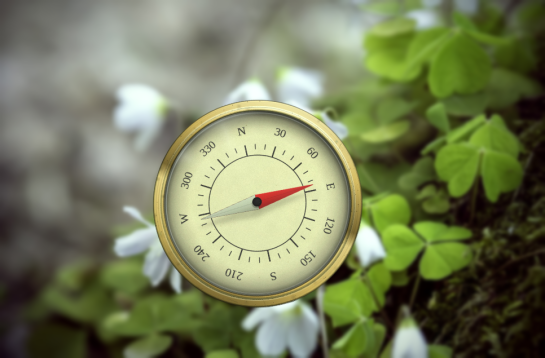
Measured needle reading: 85 °
